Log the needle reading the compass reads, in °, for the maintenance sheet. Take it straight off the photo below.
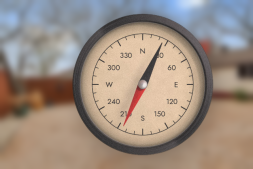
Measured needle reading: 205 °
